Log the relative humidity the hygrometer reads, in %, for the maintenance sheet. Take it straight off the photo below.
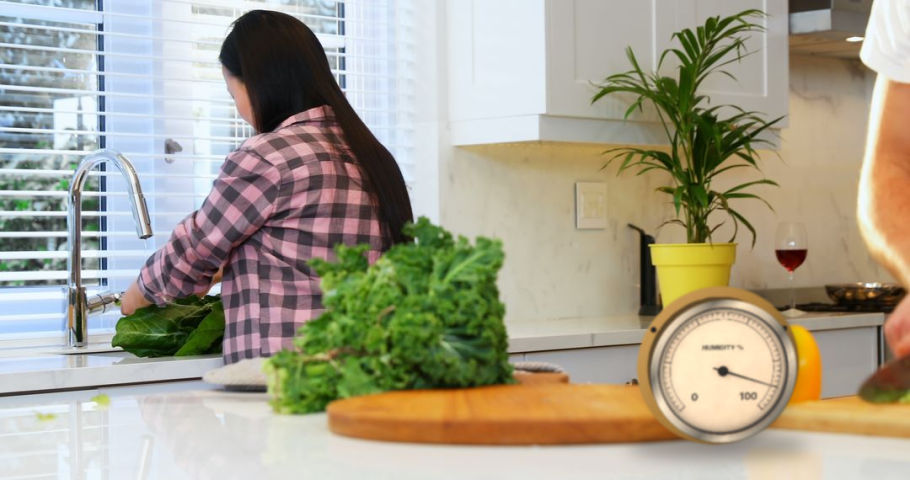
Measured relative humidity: 90 %
